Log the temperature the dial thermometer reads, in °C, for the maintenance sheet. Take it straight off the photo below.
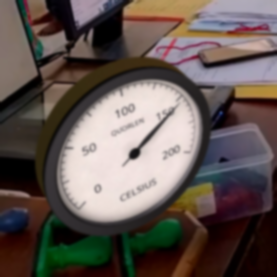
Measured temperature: 150 °C
